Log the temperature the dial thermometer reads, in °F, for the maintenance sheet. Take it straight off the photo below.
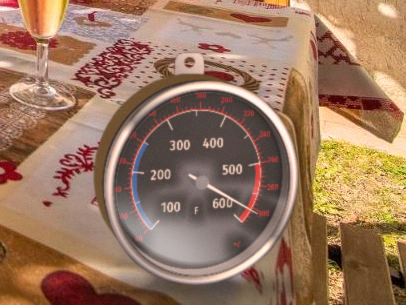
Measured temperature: 575 °F
